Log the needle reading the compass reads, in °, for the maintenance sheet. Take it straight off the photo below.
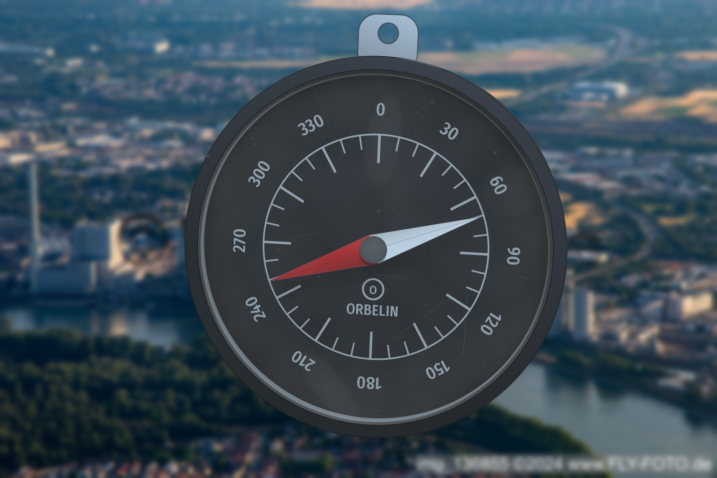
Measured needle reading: 250 °
